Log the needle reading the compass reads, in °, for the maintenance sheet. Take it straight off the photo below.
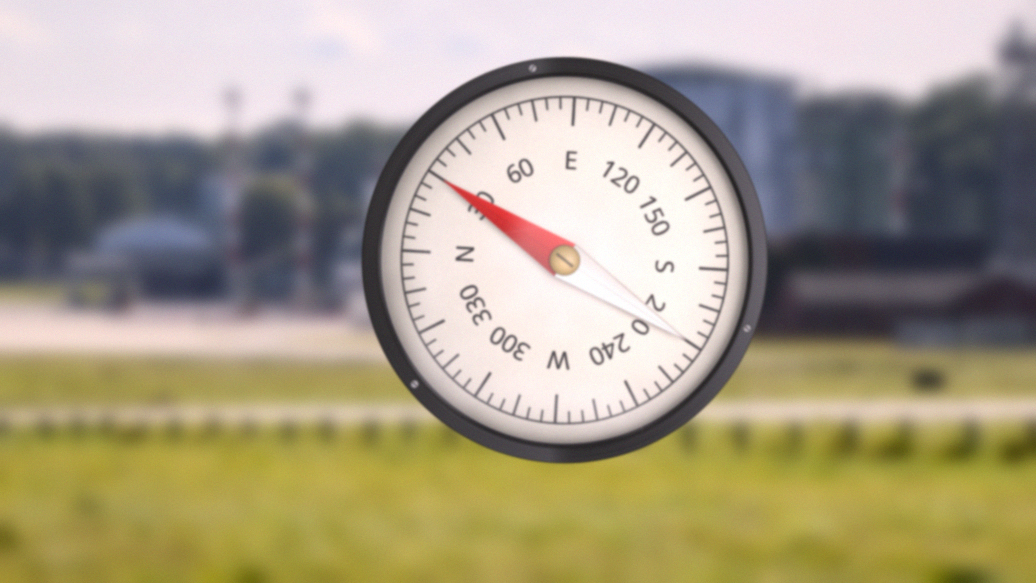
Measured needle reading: 30 °
